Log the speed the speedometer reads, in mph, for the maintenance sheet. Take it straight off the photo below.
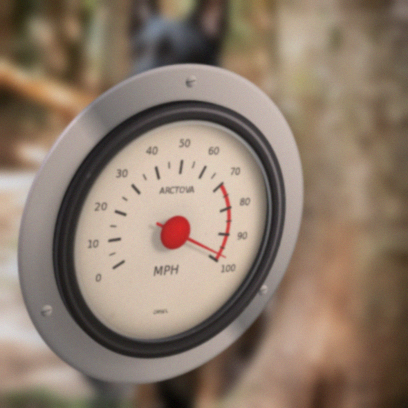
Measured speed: 97.5 mph
